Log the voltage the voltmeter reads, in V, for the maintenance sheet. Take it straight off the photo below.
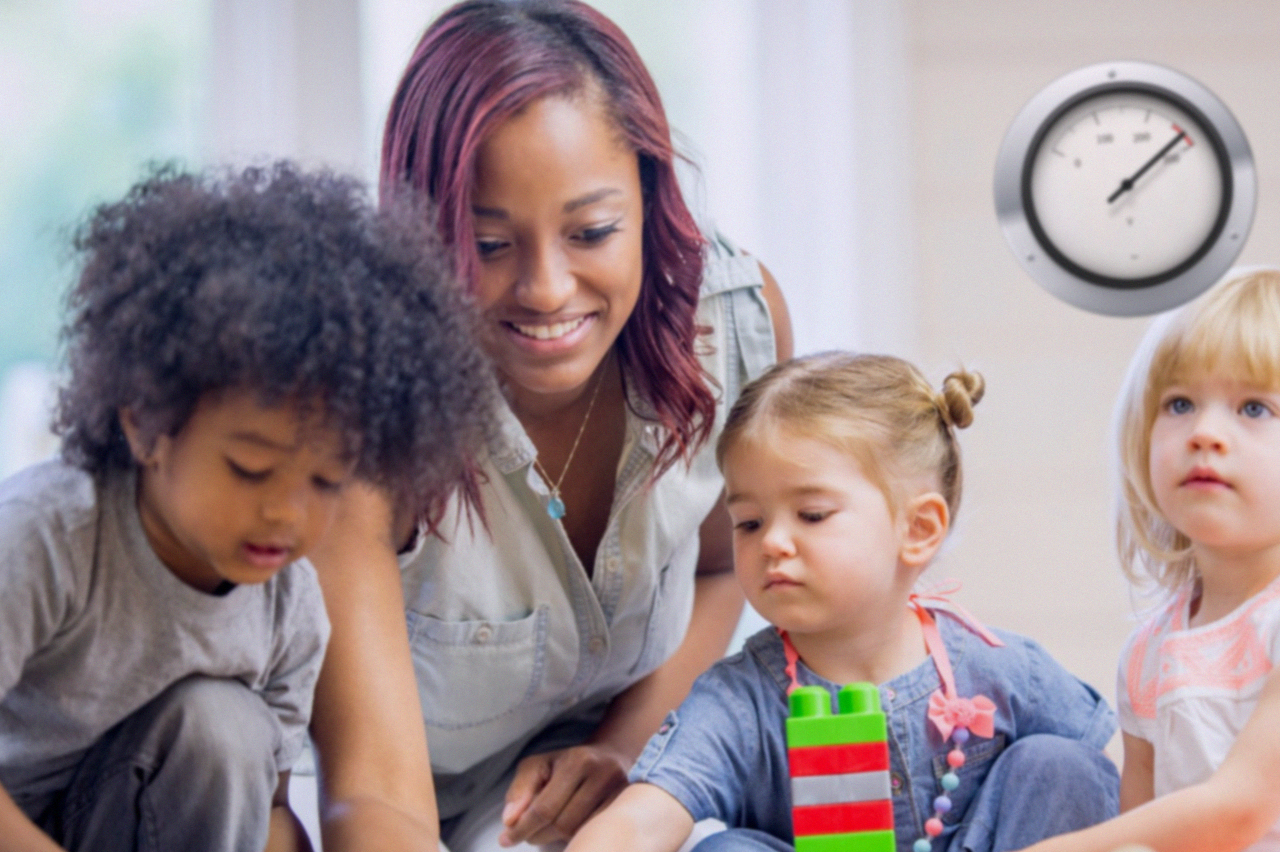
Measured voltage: 275 V
